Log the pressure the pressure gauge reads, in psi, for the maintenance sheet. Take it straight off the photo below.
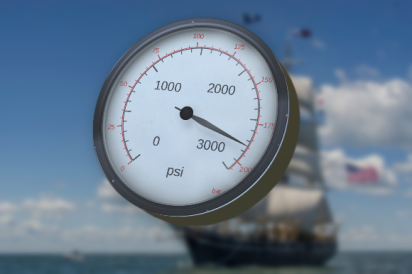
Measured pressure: 2750 psi
